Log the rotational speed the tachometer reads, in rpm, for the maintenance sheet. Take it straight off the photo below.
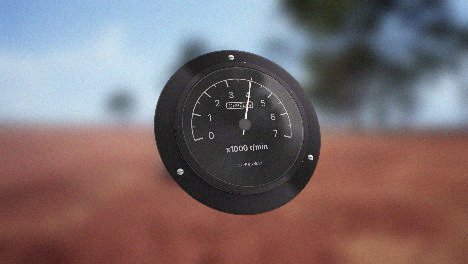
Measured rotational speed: 4000 rpm
